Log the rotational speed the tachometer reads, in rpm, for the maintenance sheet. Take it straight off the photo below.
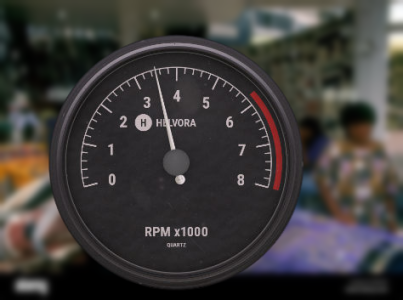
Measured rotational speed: 3500 rpm
